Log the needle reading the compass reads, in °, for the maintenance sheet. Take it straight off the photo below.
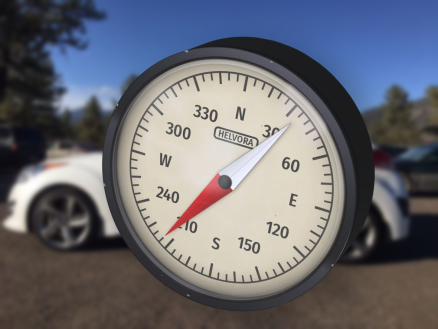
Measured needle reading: 215 °
